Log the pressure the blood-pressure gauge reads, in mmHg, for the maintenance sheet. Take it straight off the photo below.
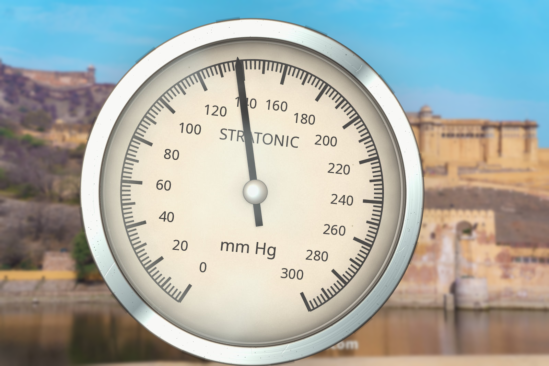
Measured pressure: 138 mmHg
